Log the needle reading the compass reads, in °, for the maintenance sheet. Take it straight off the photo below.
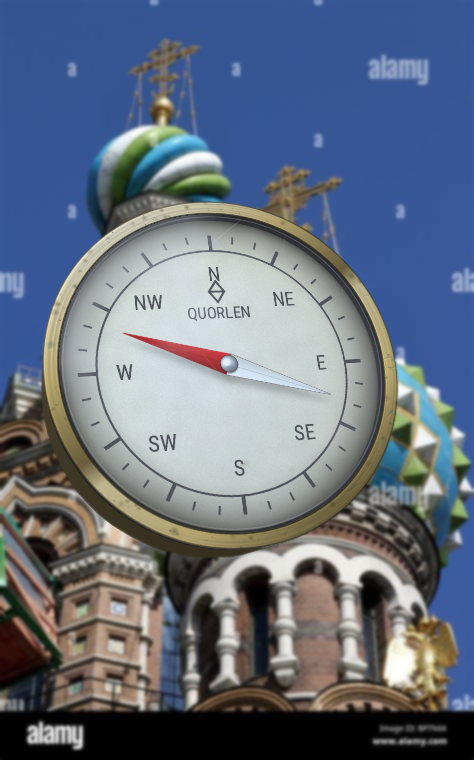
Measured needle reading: 290 °
